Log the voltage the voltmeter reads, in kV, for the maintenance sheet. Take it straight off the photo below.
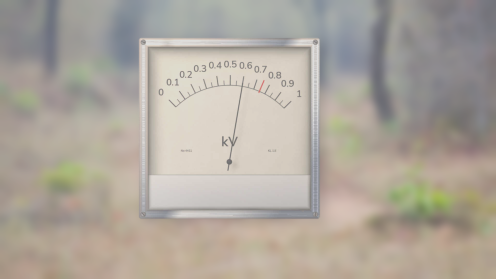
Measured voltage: 0.6 kV
